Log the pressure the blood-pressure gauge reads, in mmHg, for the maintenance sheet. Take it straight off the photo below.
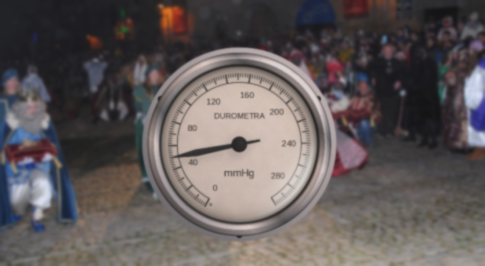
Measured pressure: 50 mmHg
